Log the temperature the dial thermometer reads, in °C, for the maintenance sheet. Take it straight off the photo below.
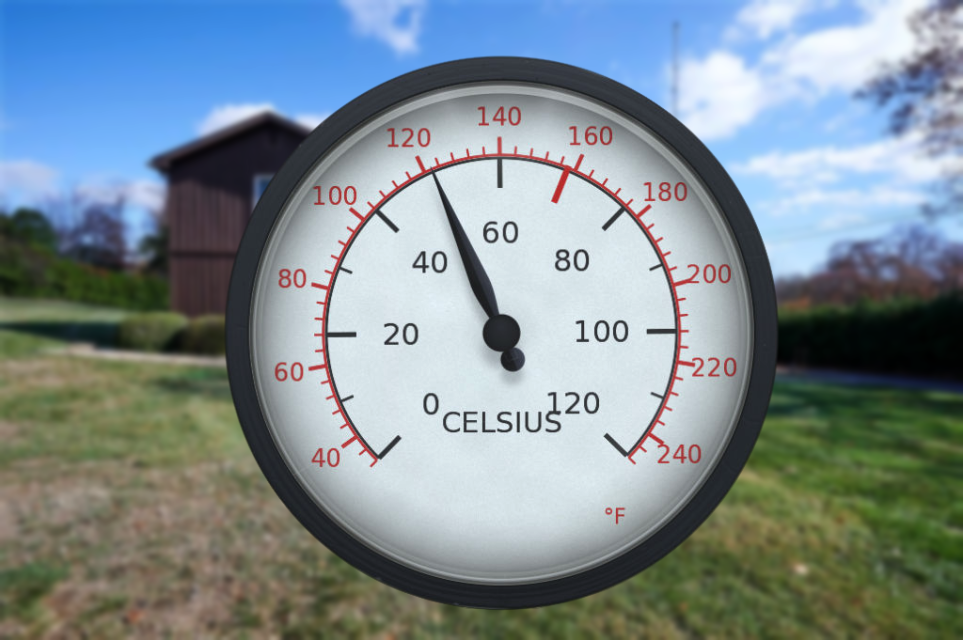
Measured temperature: 50 °C
